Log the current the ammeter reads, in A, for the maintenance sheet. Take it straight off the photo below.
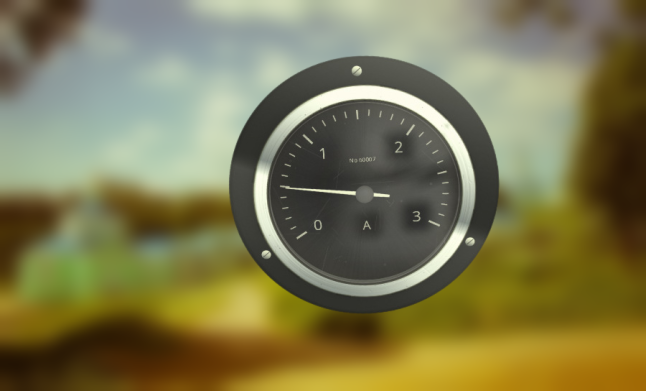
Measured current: 0.5 A
